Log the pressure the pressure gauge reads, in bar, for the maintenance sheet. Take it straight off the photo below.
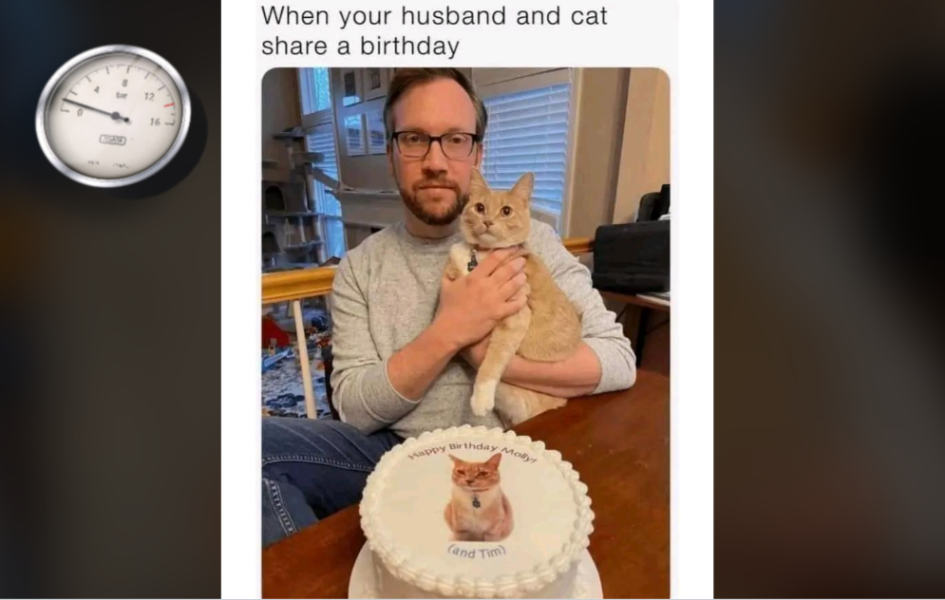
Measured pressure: 1 bar
